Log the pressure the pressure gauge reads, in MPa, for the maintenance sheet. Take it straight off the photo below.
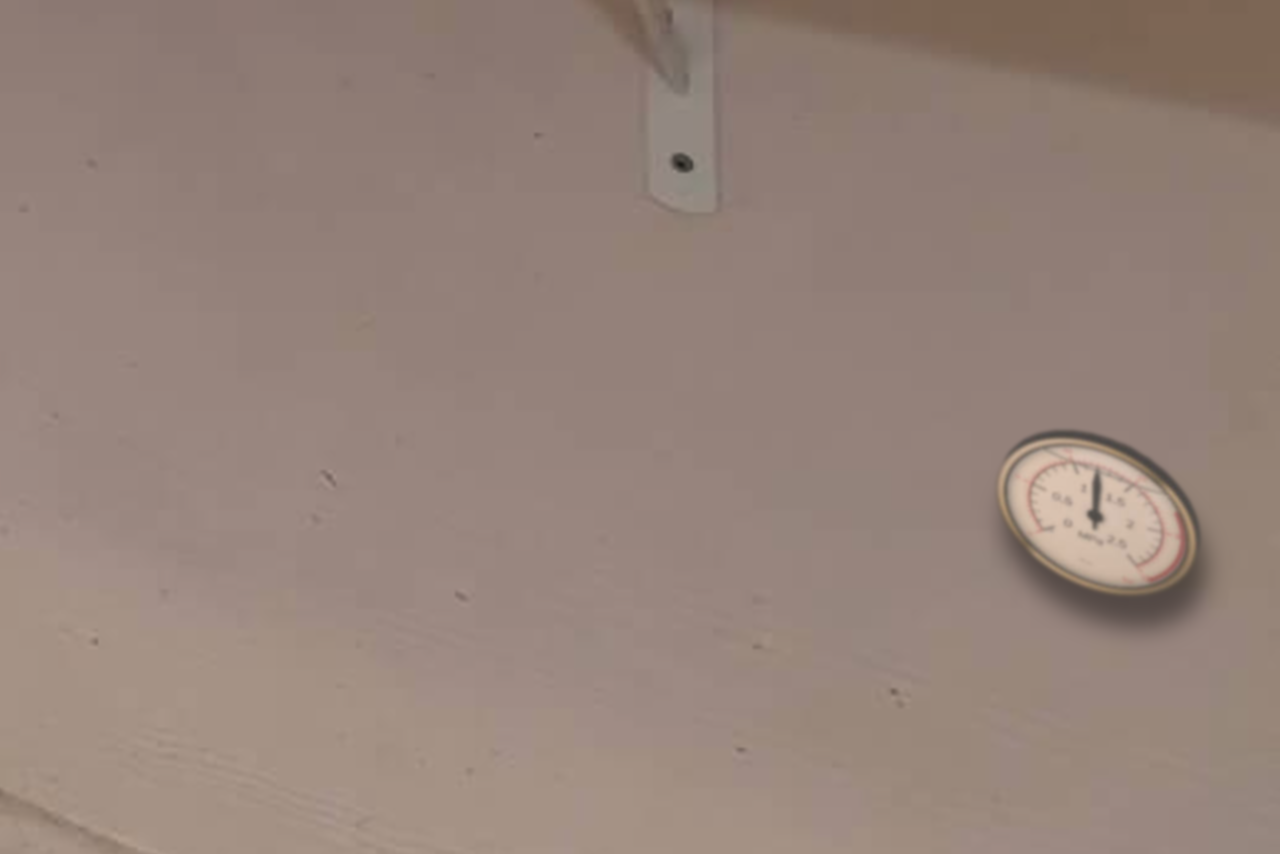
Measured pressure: 1.2 MPa
